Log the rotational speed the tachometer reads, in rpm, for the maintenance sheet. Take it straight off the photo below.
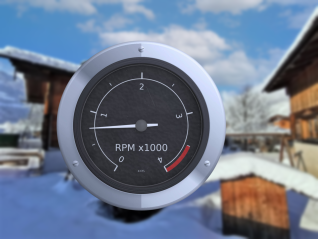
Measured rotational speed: 750 rpm
